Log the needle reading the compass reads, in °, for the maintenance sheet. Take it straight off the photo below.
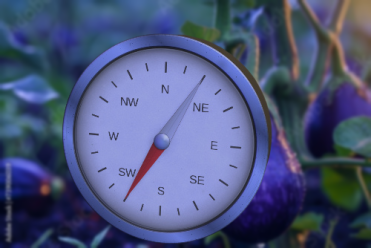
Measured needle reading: 210 °
